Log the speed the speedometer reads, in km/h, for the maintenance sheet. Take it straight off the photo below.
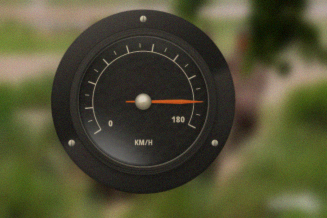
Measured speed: 160 km/h
